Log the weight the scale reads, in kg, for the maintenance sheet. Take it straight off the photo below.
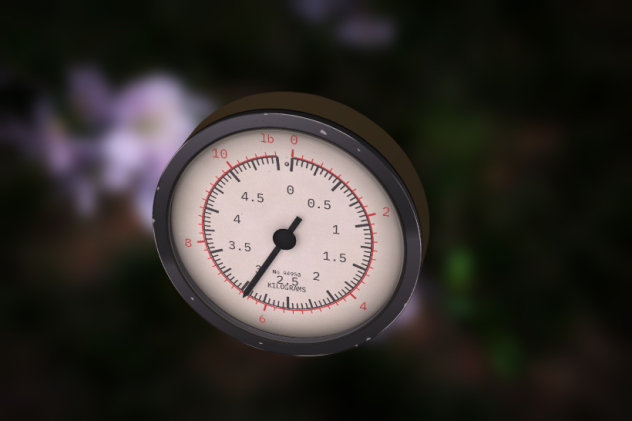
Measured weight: 2.95 kg
